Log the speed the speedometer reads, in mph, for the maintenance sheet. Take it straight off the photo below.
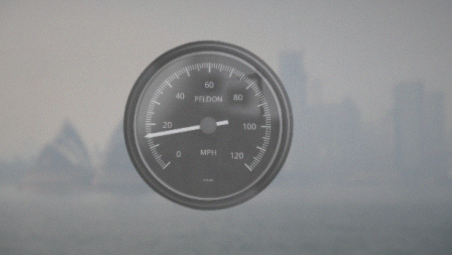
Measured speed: 15 mph
